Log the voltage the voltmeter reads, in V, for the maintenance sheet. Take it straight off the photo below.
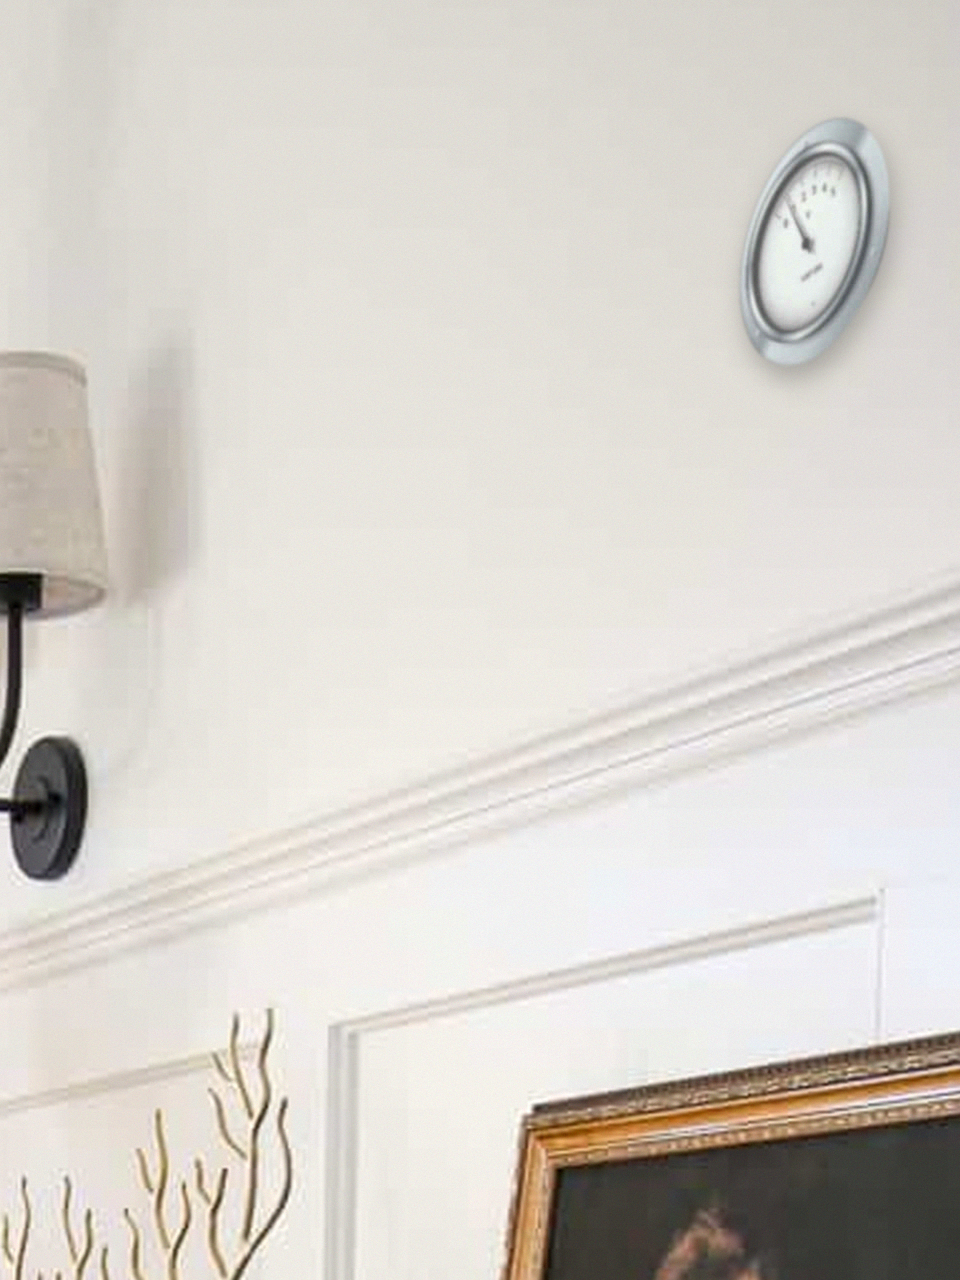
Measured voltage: 1 V
